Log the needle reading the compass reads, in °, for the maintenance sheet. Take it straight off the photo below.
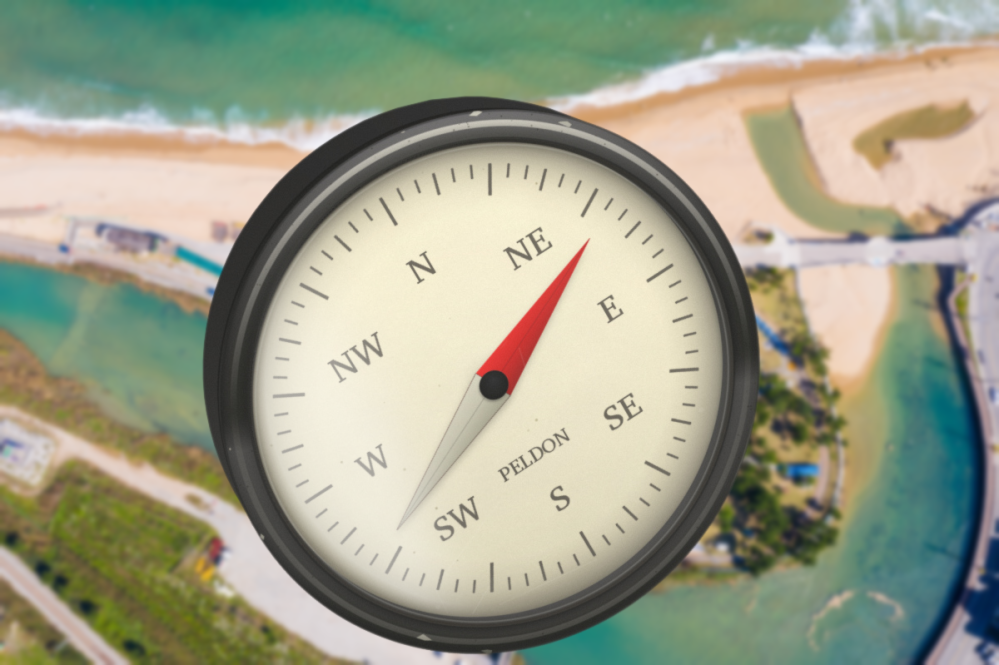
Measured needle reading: 65 °
